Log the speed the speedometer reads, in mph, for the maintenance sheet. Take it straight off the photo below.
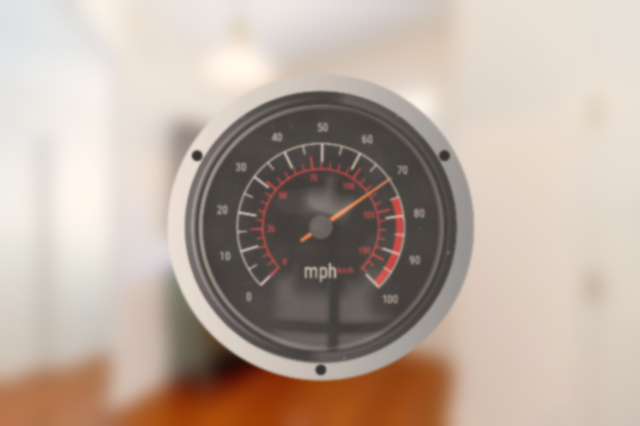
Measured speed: 70 mph
